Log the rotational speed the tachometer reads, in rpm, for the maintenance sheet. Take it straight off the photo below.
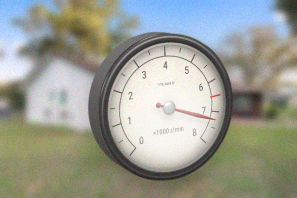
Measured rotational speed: 7250 rpm
